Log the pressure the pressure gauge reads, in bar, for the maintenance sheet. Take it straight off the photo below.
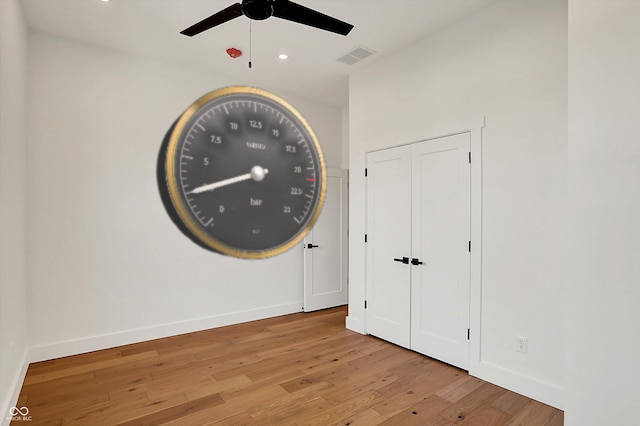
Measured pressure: 2.5 bar
